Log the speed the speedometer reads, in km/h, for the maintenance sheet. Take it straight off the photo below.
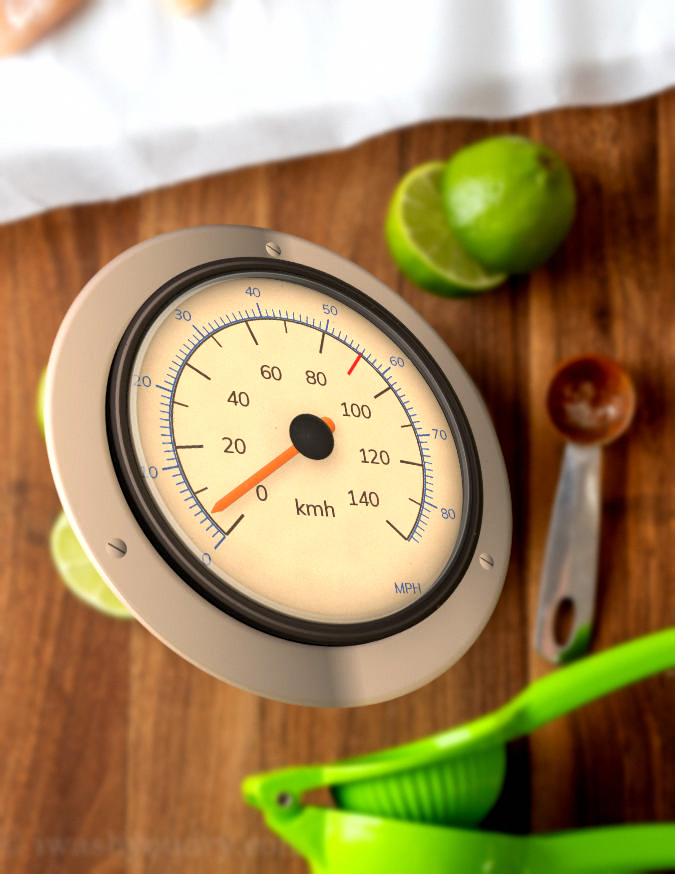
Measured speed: 5 km/h
